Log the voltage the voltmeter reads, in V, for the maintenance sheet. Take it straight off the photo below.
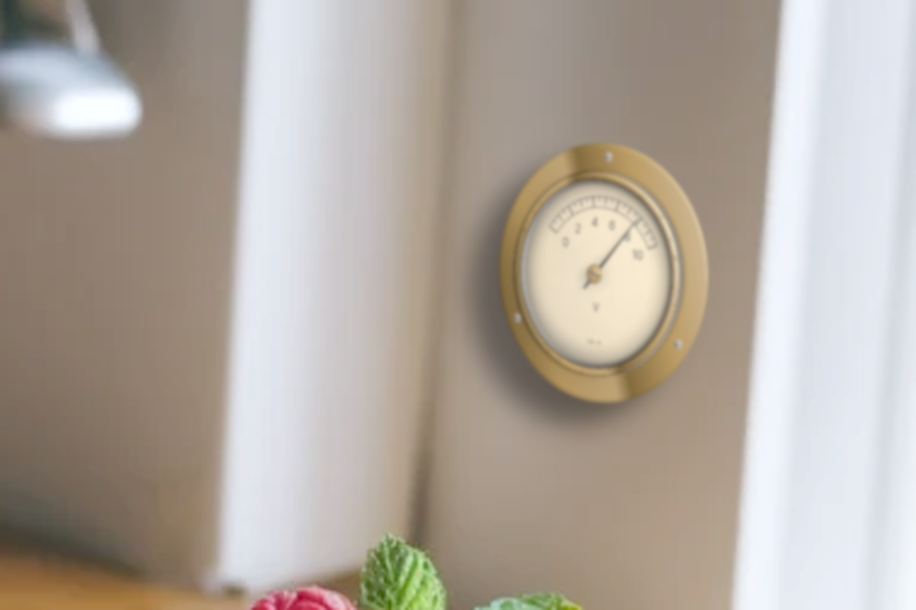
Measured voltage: 8 V
